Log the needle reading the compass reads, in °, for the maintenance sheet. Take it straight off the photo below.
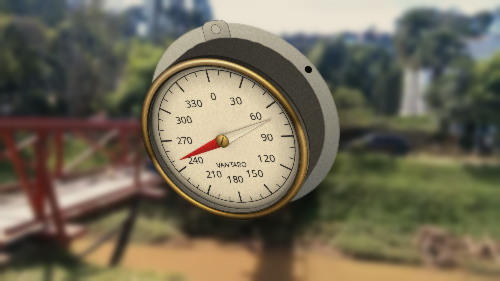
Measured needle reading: 250 °
